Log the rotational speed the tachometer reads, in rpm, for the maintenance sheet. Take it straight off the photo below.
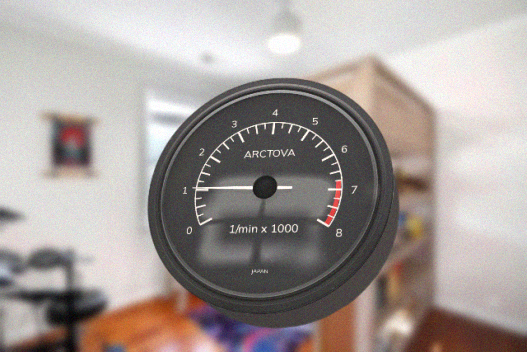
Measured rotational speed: 1000 rpm
